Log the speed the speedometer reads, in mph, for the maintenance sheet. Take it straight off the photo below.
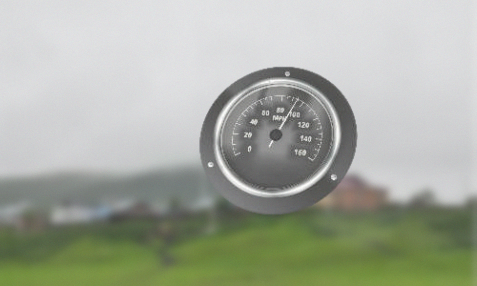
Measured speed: 95 mph
